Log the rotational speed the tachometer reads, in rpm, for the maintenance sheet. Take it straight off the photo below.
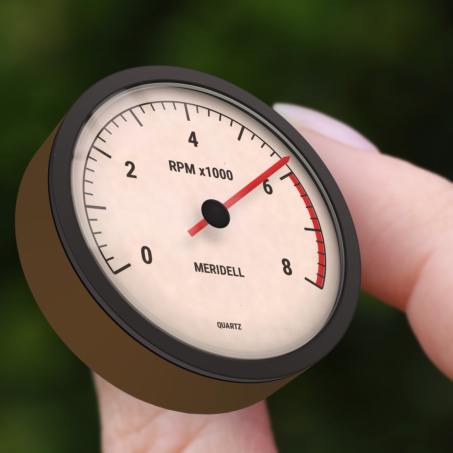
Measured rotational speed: 5800 rpm
